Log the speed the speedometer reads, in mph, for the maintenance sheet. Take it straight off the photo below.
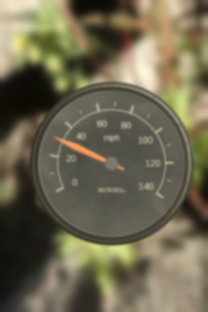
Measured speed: 30 mph
